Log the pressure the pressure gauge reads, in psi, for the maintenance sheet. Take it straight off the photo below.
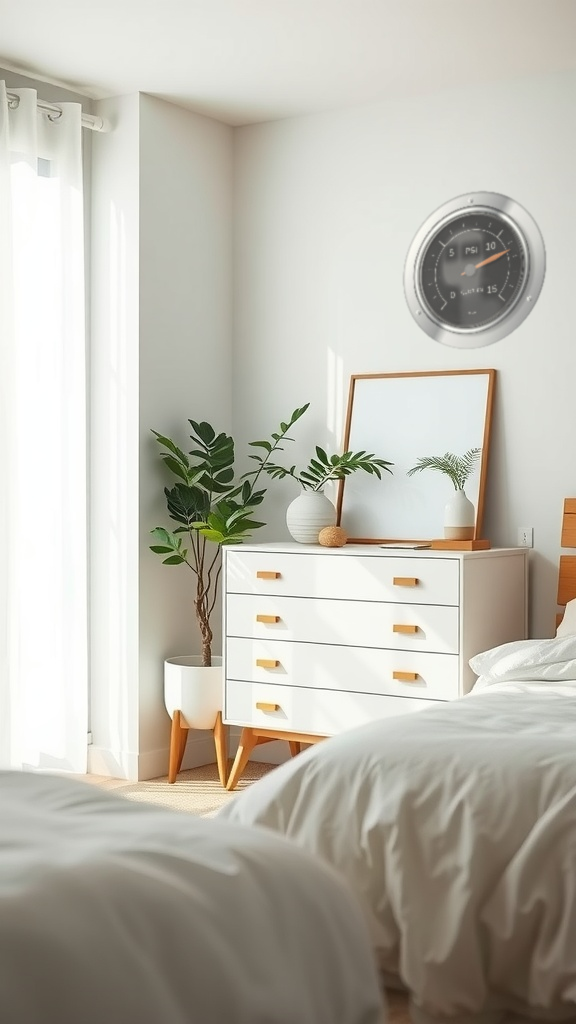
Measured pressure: 11.5 psi
